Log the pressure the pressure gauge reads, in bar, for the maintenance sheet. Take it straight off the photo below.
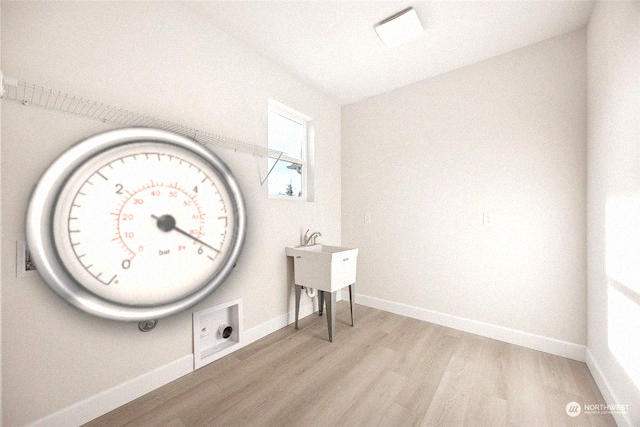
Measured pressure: 5.8 bar
